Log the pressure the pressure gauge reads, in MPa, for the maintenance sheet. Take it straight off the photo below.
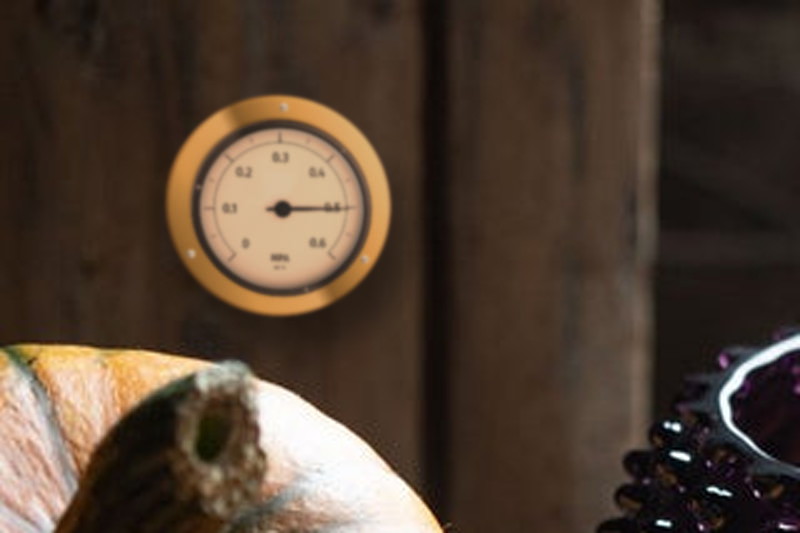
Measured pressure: 0.5 MPa
